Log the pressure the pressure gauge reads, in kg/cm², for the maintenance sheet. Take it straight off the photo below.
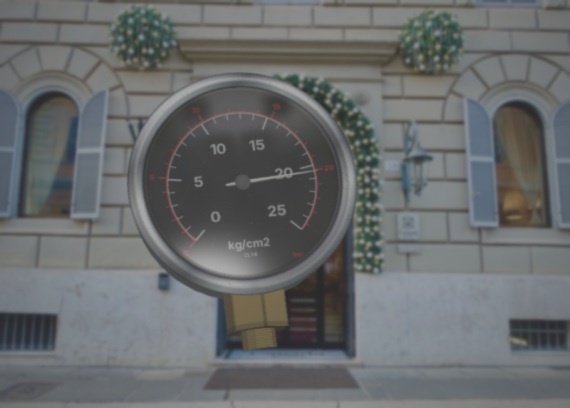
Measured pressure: 20.5 kg/cm²
